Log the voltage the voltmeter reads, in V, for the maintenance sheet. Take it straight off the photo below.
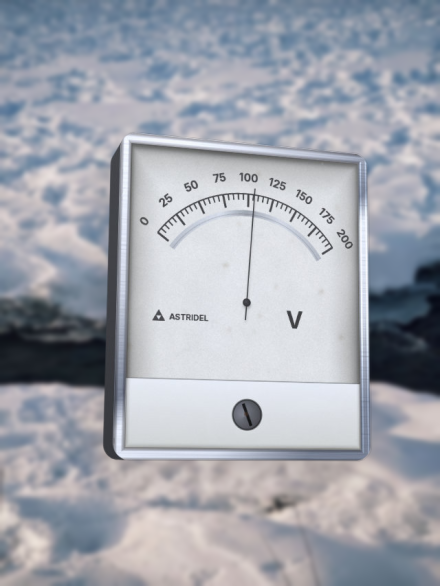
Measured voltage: 105 V
